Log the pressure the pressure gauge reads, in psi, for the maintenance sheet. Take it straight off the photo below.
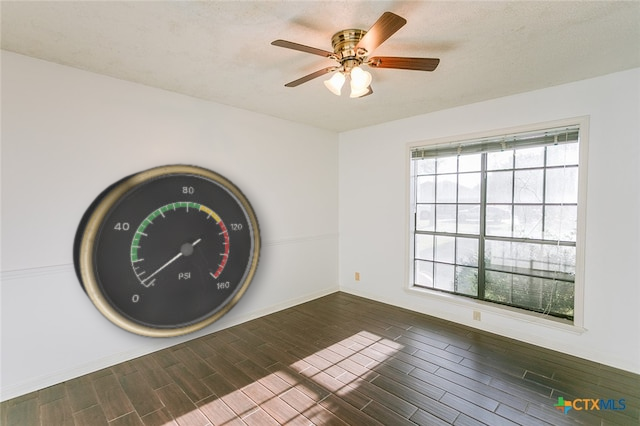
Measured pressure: 5 psi
